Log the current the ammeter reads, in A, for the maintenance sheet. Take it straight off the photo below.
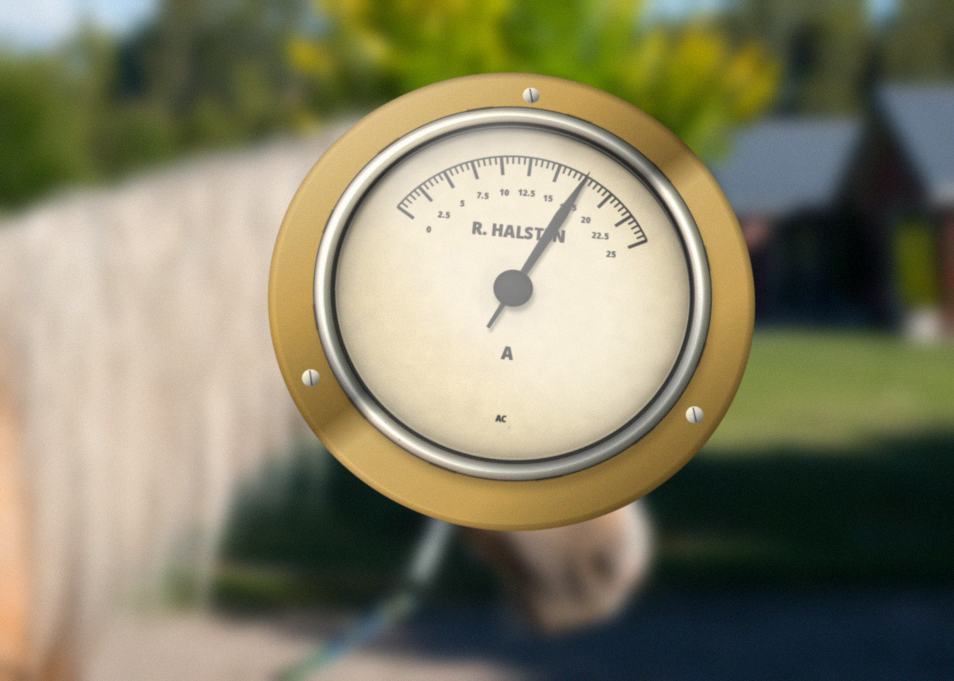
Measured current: 17.5 A
